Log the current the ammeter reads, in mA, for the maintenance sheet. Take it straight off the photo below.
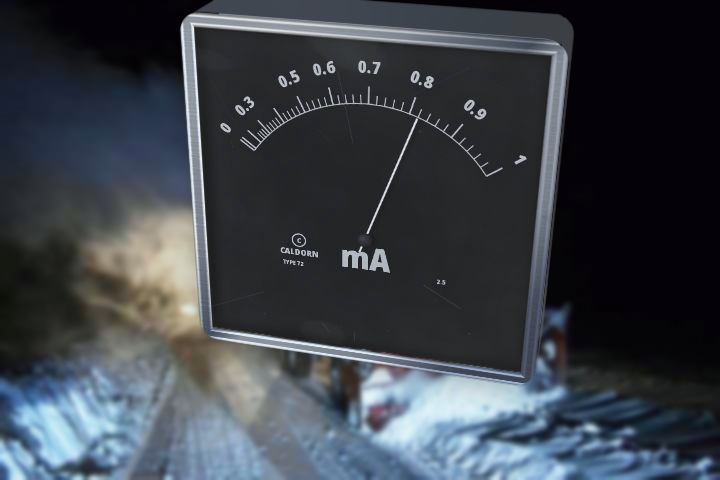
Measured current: 0.82 mA
